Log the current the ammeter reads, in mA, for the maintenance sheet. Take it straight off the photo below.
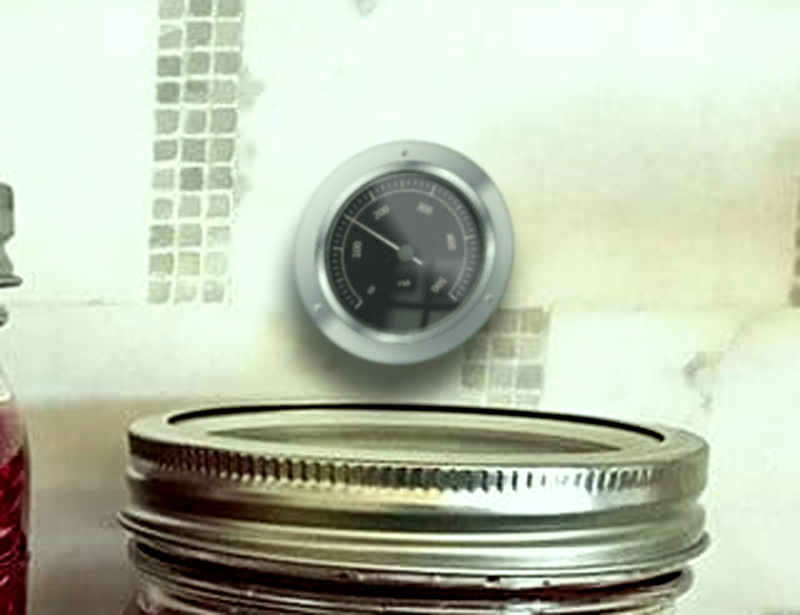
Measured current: 150 mA
